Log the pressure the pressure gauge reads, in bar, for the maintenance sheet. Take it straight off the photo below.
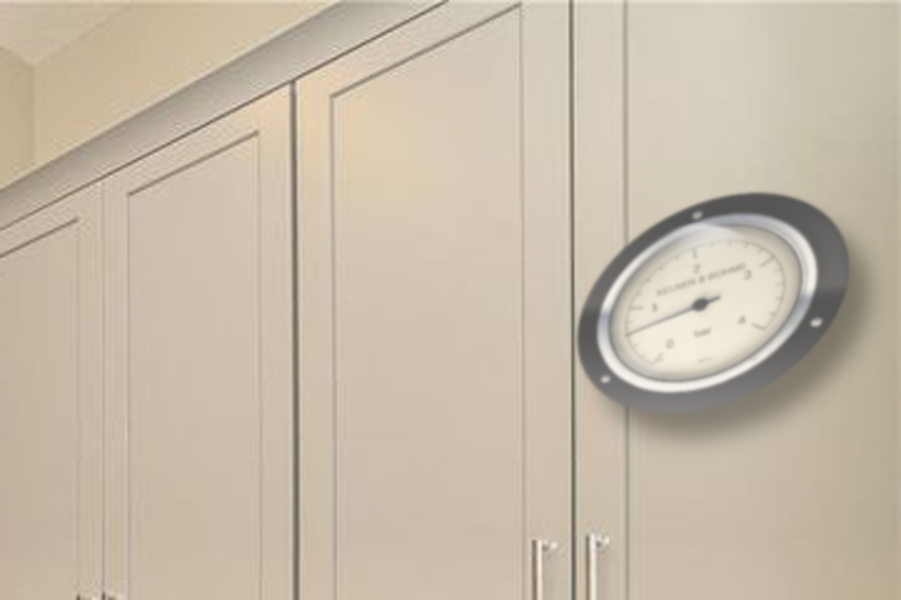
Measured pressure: 0.6 bar
